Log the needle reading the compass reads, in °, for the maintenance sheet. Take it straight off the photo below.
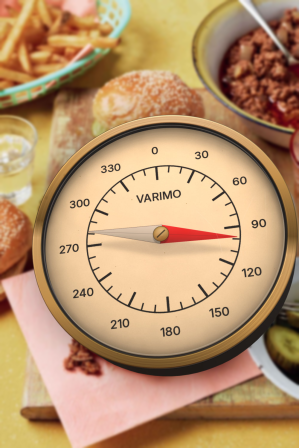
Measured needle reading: 100 °
